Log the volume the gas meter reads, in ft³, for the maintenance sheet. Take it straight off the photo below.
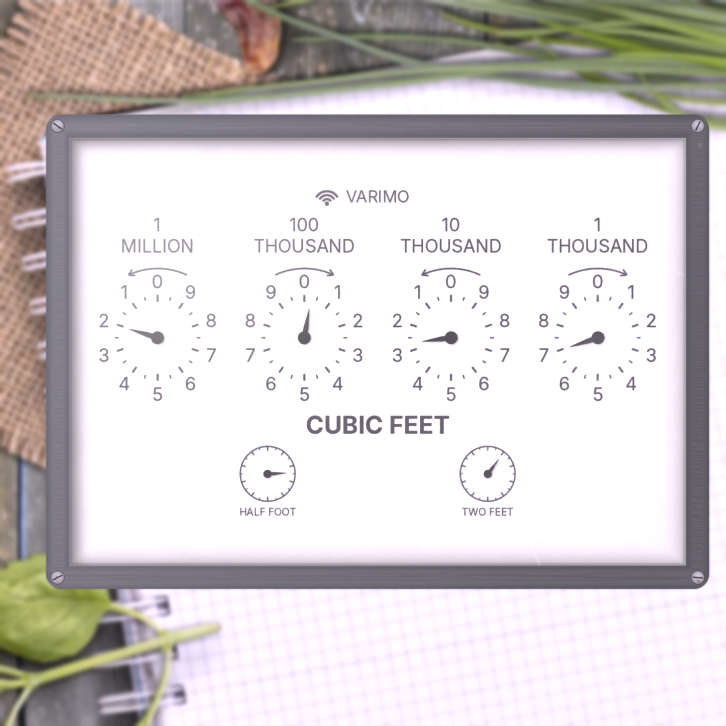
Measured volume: 202700 ft³
